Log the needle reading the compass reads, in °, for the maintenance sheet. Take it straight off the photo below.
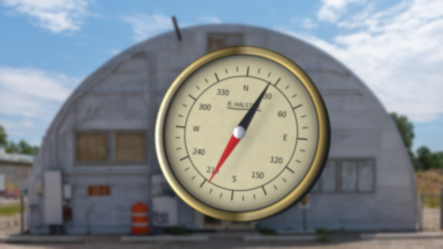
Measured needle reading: 205 °
